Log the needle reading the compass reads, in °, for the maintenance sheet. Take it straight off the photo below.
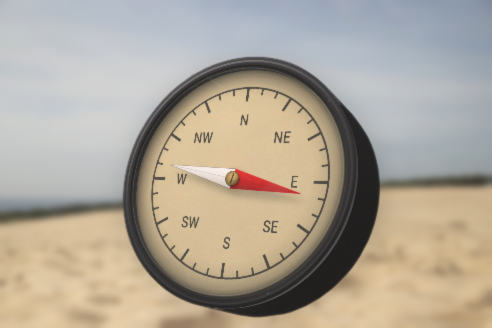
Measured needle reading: 100 °
